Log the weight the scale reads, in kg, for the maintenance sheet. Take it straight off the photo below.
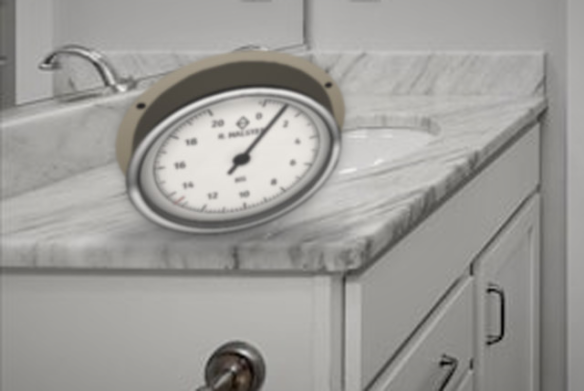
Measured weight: 1 kg
